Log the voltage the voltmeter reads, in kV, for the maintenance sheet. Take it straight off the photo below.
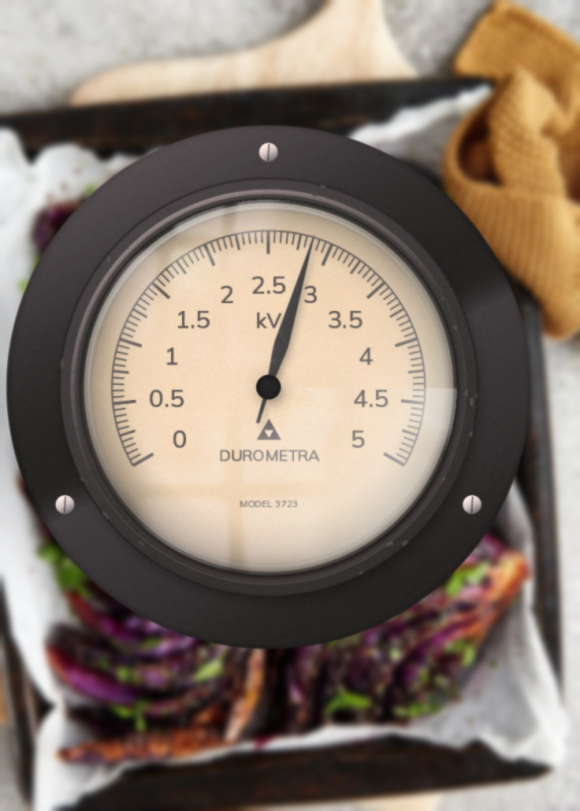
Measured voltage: 2.85 kV
